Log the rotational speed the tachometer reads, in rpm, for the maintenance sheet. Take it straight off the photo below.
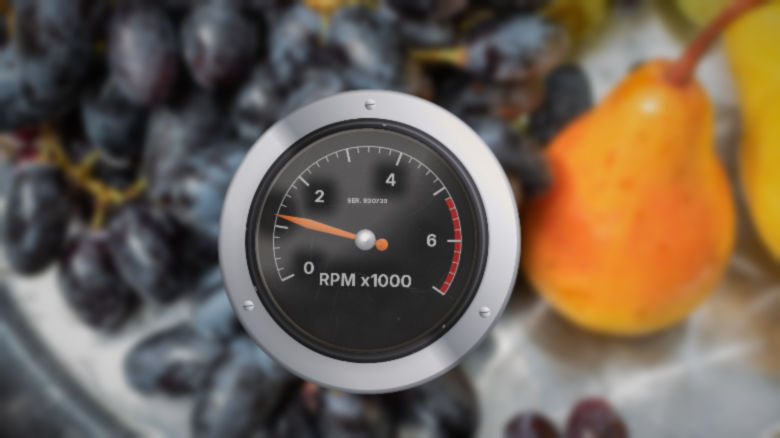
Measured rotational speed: 1200 rpm
